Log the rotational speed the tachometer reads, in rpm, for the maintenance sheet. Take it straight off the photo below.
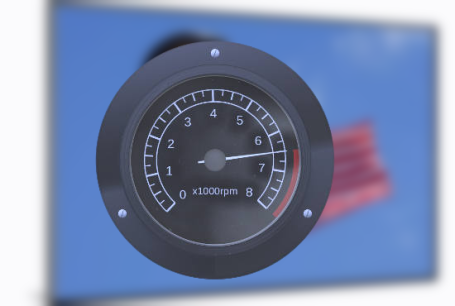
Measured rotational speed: 6500 rpm
